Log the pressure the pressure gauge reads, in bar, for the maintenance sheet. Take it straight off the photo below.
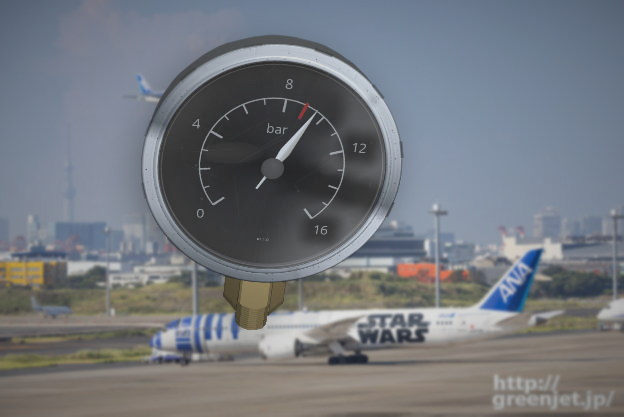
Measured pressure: 9.5 bar
